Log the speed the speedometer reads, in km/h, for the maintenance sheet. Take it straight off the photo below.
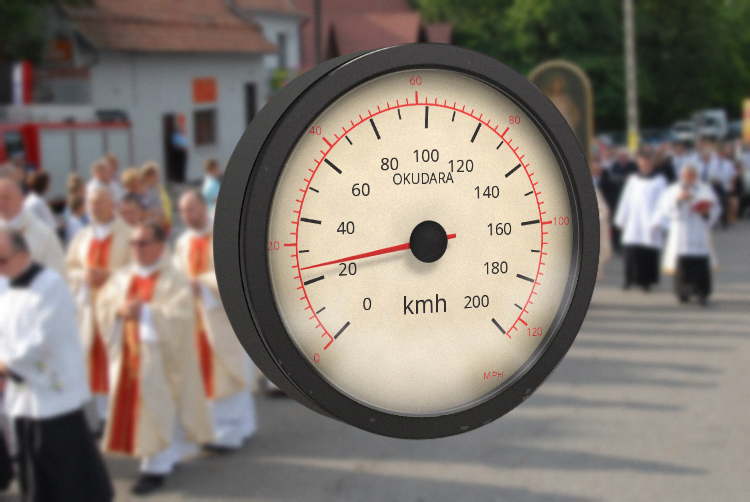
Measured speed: 25 km/h
